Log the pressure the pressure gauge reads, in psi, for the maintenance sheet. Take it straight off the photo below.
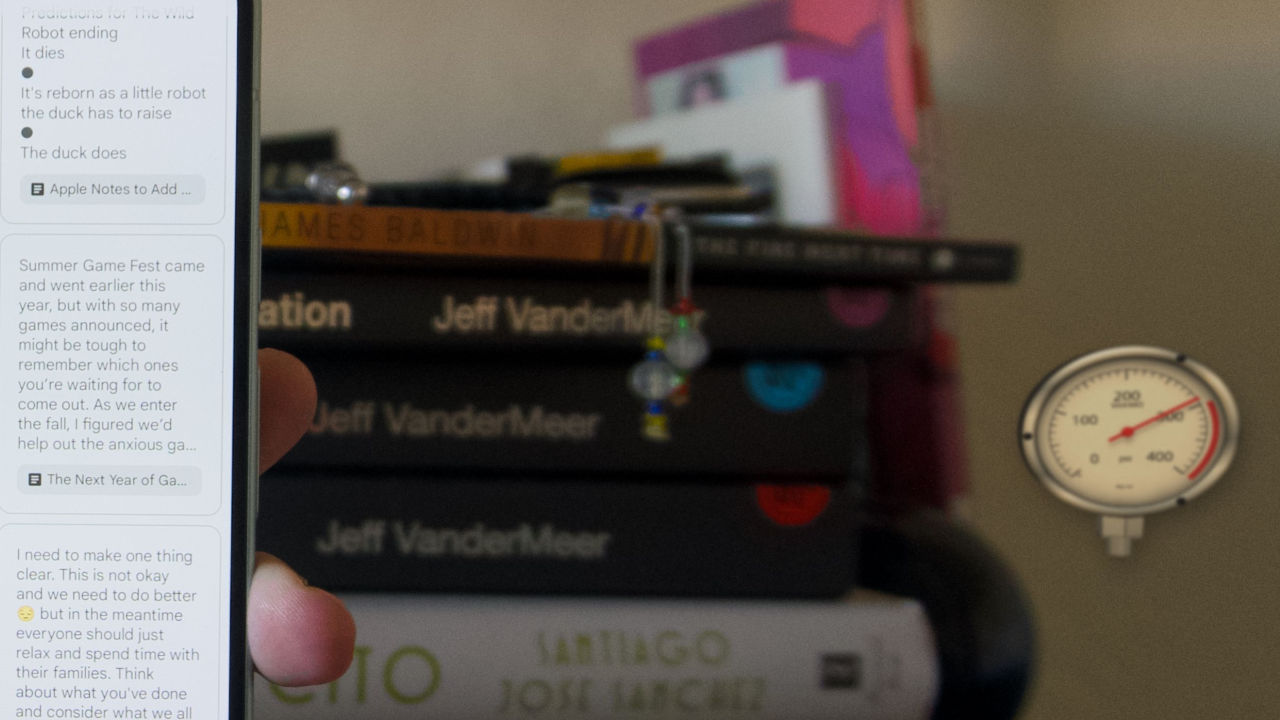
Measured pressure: 290 psi
